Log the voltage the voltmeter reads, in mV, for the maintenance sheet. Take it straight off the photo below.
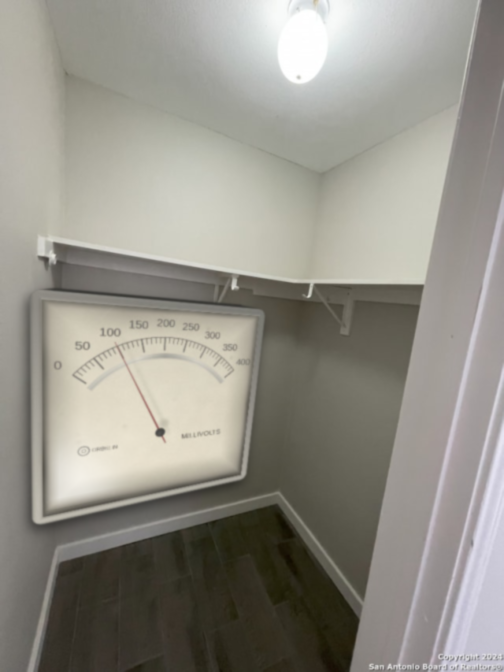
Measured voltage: 100 mV
